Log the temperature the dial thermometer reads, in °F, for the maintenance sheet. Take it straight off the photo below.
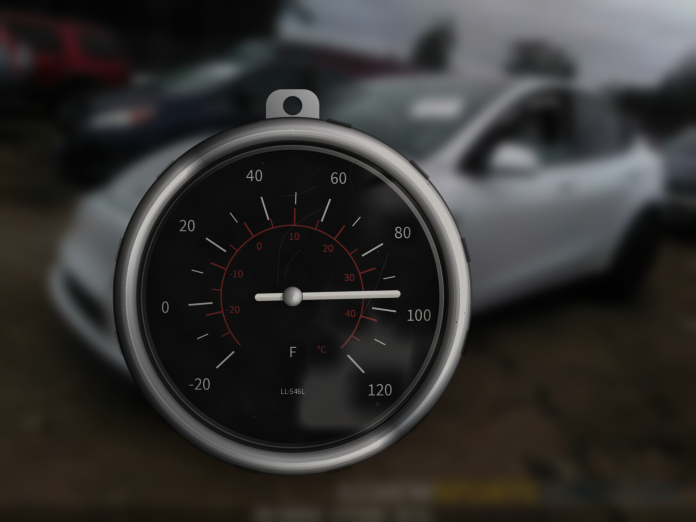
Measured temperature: 95 °F
